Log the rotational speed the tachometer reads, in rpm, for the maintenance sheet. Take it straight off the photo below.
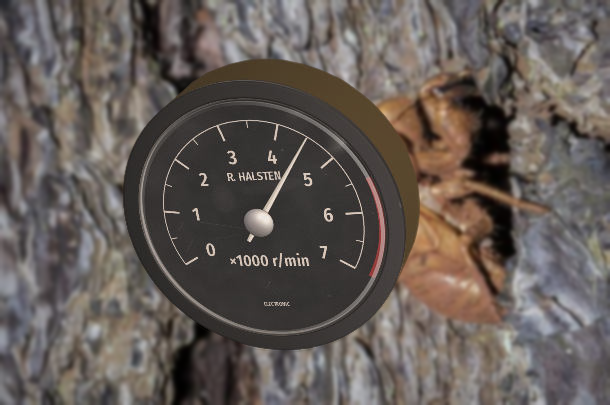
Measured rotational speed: 4500 rpm
